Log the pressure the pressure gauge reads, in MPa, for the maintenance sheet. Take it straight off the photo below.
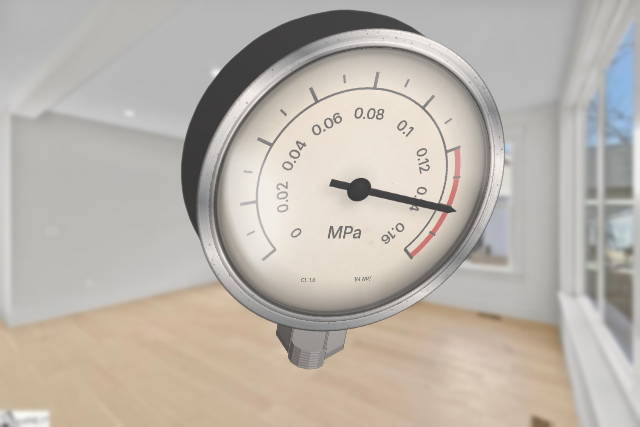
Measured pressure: 0.14 MPa
